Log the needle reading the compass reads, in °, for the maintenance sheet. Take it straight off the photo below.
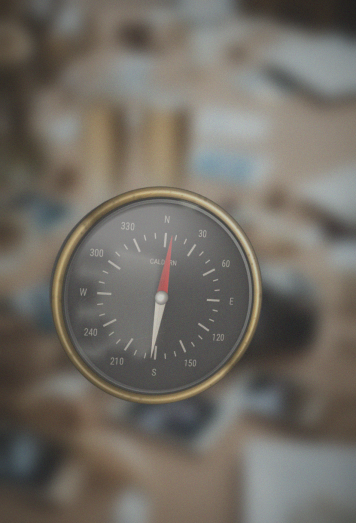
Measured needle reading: 5 °
